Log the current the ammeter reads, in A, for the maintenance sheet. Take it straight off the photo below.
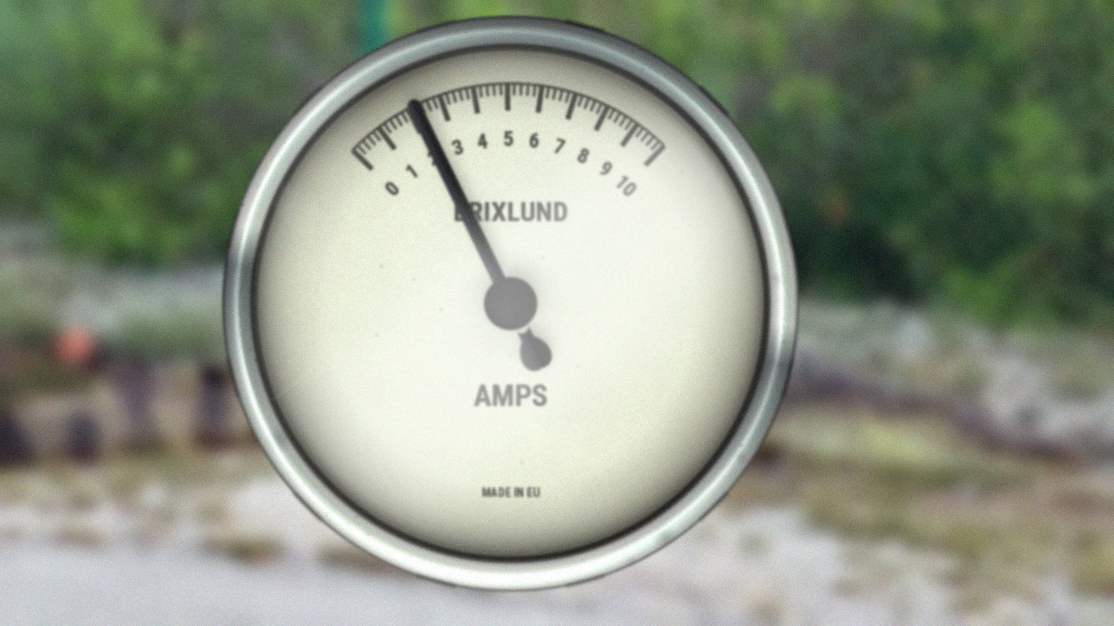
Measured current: 2.2 A
